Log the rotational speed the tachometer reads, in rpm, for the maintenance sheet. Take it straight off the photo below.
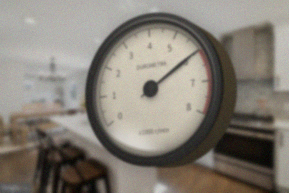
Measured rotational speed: 6000 rpm
